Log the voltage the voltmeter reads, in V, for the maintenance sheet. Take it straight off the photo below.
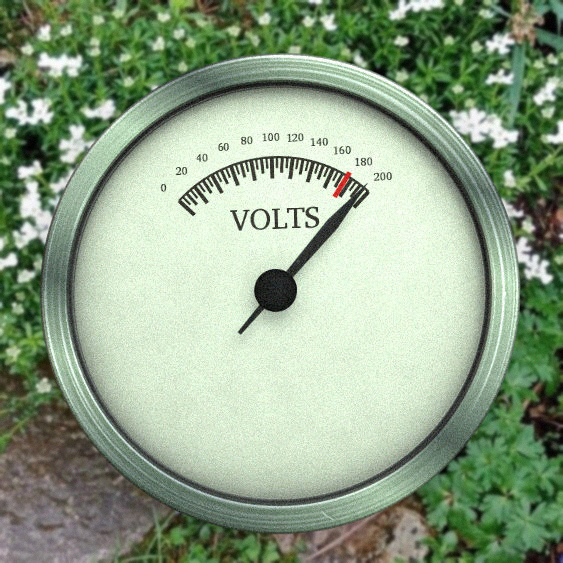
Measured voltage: 195 V
